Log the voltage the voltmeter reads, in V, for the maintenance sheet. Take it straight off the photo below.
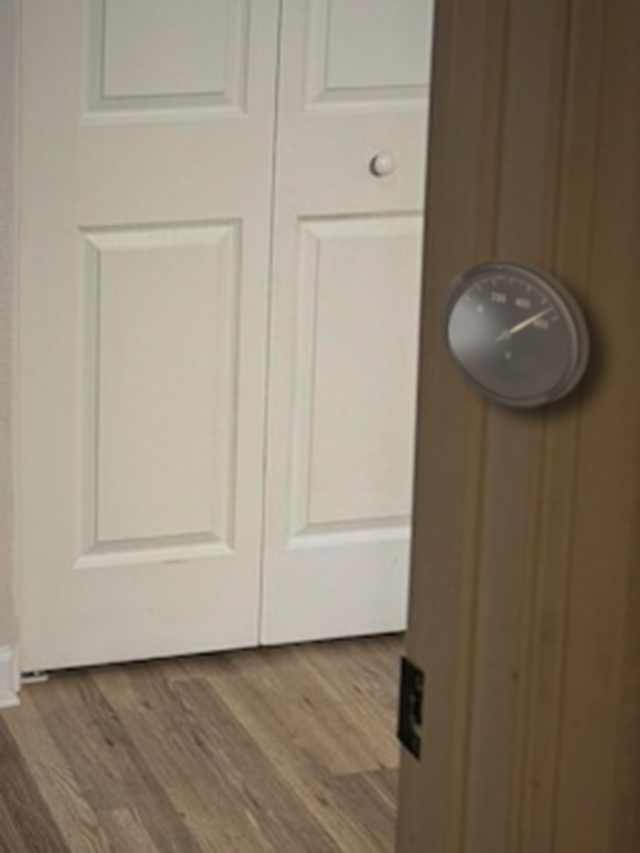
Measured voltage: 550 V
